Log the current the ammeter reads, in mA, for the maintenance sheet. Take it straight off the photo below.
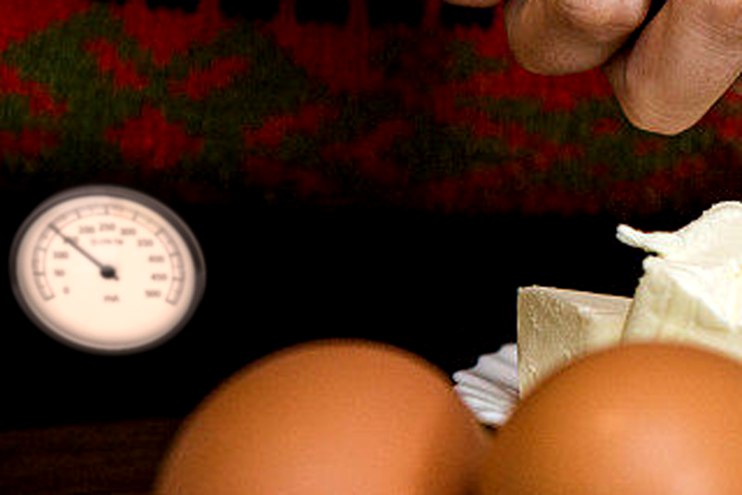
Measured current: 150 mA
